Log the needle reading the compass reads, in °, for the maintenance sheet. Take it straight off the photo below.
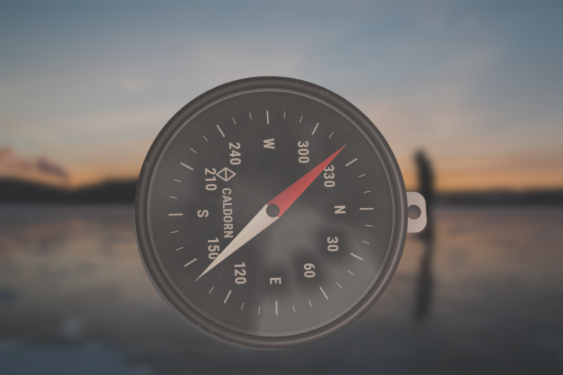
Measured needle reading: 320 °
